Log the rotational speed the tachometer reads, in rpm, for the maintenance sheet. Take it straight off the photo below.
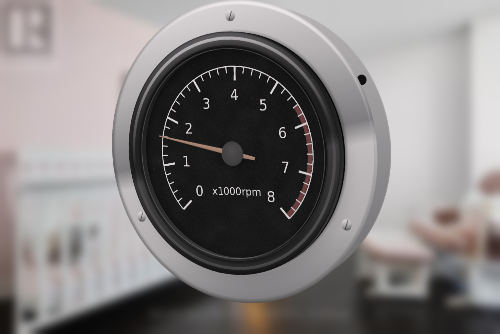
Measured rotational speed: 1600 rpm
